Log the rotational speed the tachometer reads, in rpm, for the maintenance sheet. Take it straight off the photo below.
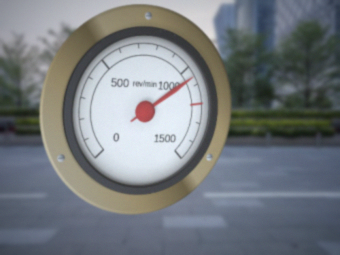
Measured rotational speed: 1050 rpm
